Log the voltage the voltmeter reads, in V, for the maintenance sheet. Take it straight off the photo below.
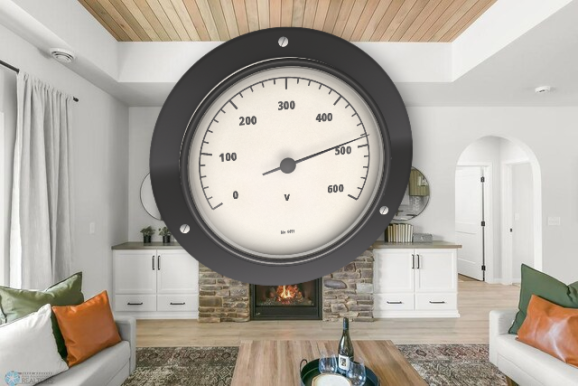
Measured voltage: 480 V
